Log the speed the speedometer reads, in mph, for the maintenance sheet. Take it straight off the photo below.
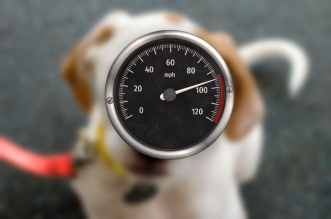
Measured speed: 95 mph
